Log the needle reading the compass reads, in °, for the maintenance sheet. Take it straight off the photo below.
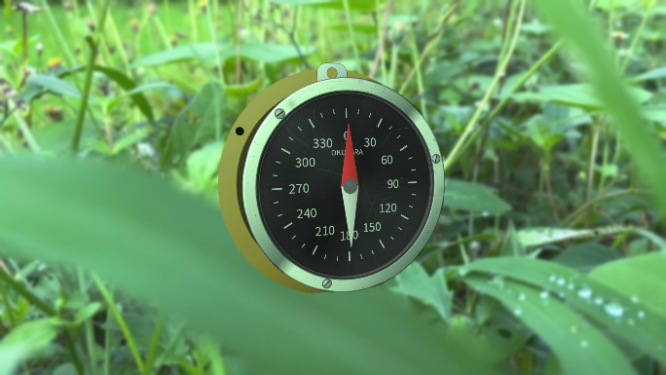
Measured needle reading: 0 °
